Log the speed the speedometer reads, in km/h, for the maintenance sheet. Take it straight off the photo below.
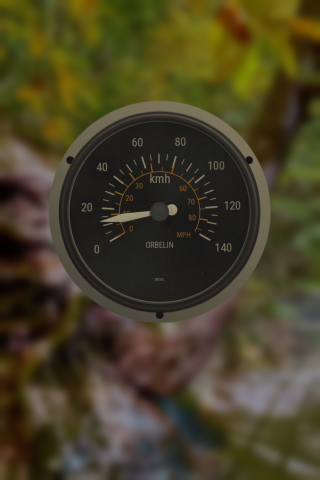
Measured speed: 12.5 km/h
